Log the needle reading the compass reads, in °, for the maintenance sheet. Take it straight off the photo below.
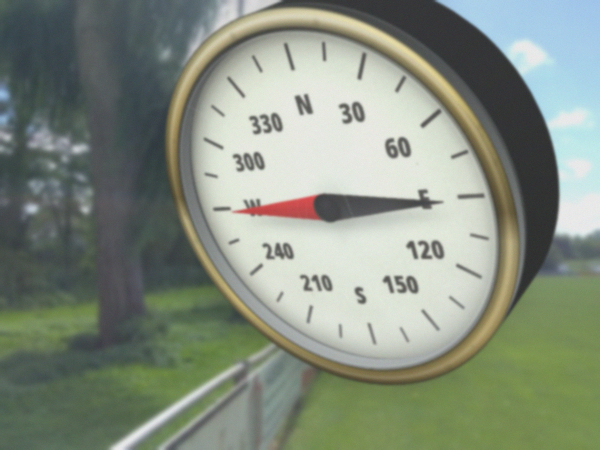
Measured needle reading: 270 °
